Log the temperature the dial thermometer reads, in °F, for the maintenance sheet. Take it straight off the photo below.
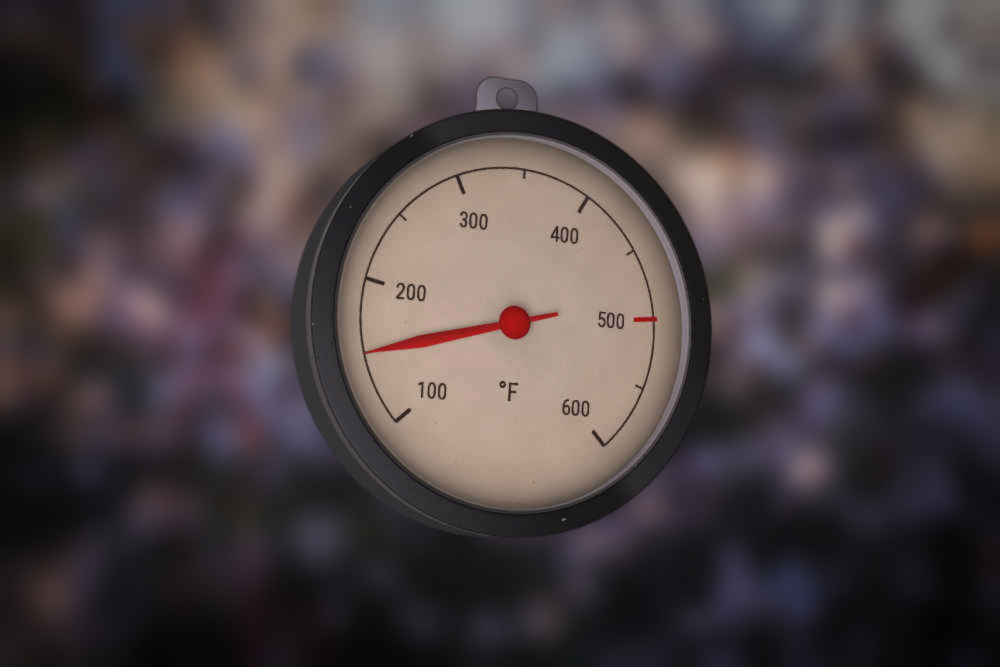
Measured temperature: 150 °F
